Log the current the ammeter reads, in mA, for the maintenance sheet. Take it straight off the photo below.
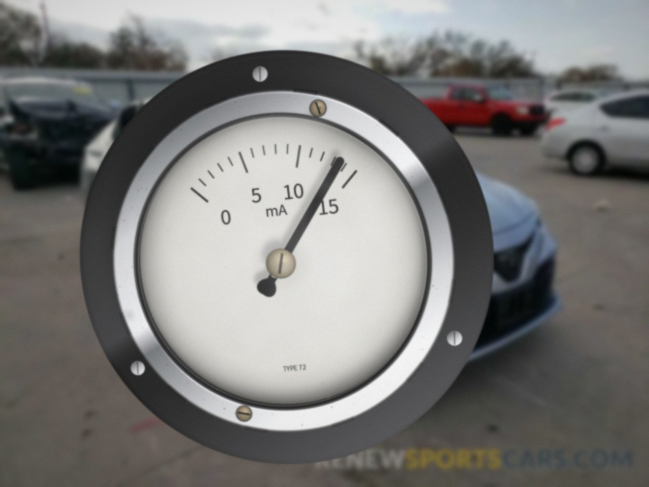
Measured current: 13.5 mA
